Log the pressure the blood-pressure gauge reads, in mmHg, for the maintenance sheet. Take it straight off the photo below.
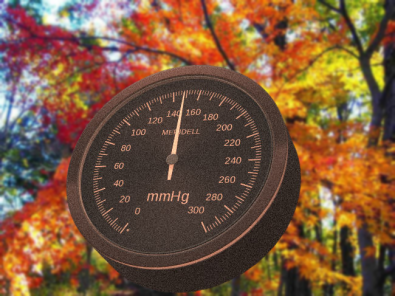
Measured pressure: 150 mmHg
